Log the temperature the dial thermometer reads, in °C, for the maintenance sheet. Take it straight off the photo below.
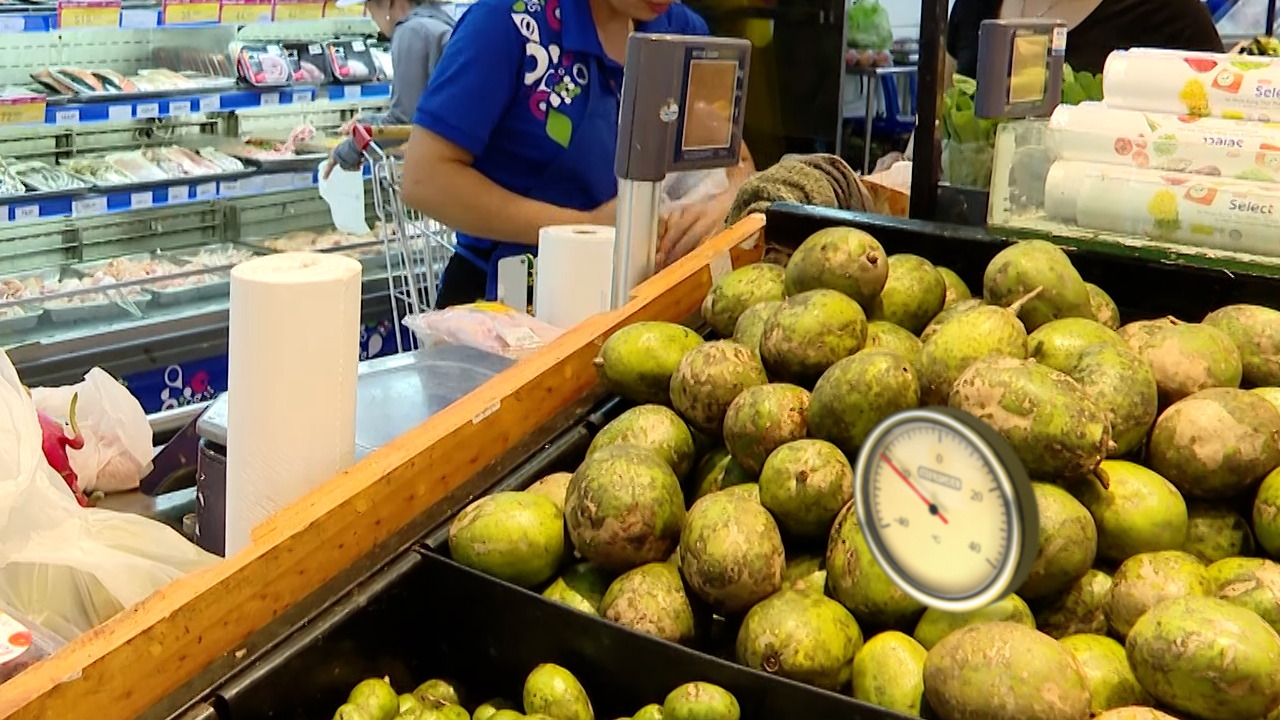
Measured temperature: -20 °C
